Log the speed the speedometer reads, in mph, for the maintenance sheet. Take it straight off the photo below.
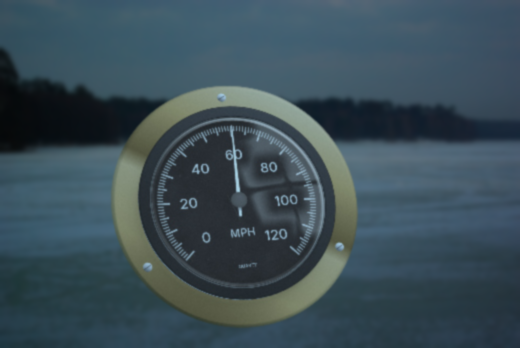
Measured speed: 60 mph
